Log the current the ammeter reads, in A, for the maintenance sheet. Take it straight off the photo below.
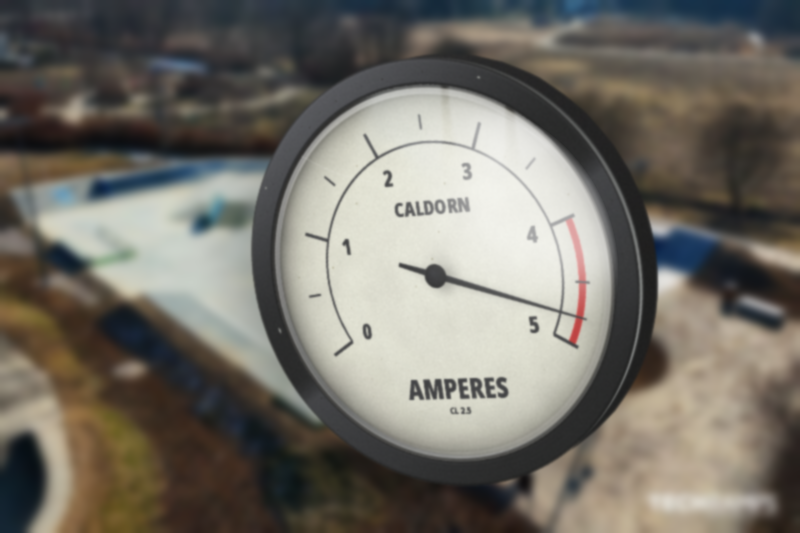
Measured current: 4.75 A
